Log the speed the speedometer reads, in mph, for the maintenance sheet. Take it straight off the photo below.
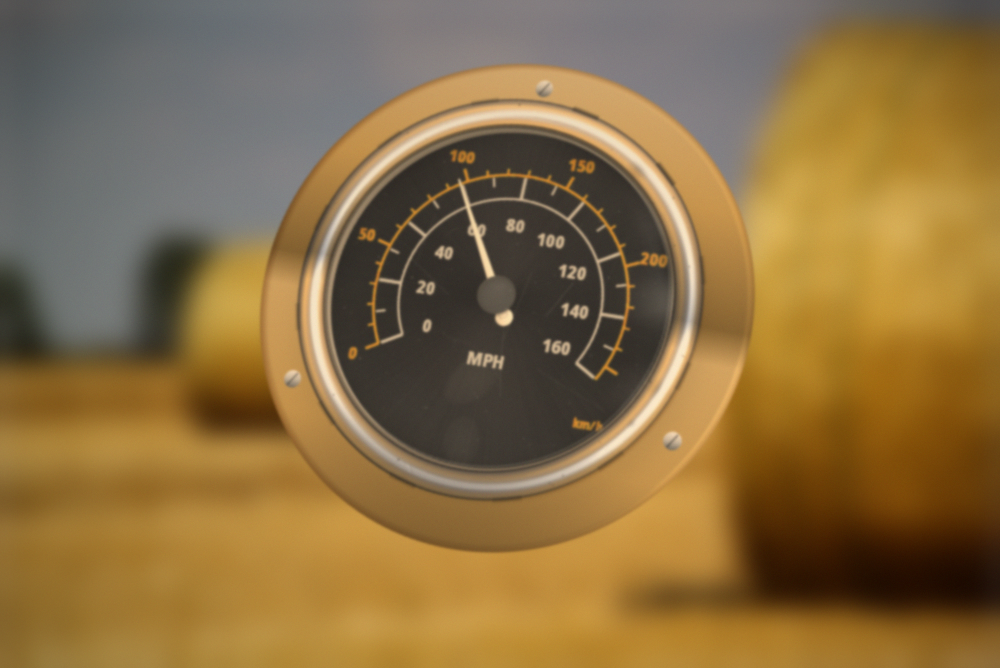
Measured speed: 60 mph
